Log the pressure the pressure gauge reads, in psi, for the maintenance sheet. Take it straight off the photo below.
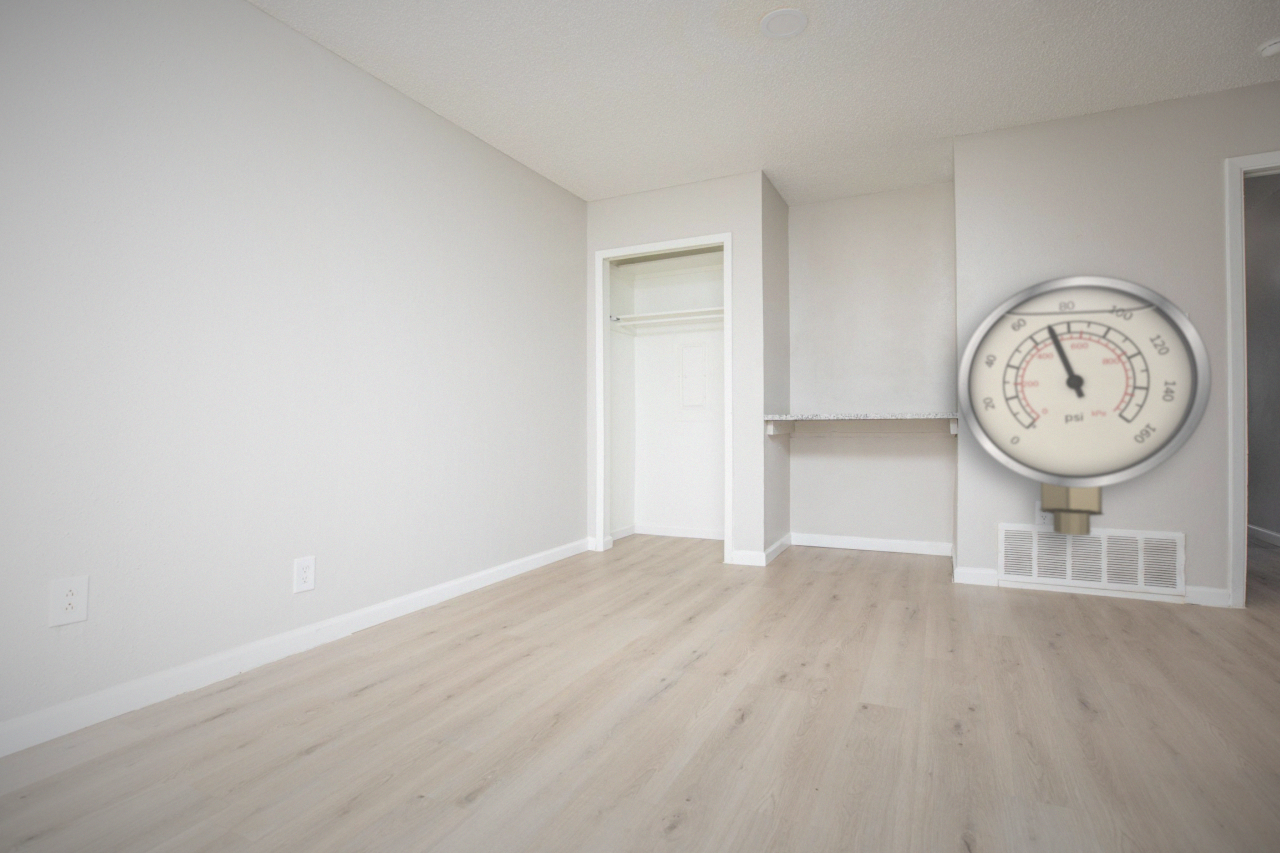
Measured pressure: 70 psi
